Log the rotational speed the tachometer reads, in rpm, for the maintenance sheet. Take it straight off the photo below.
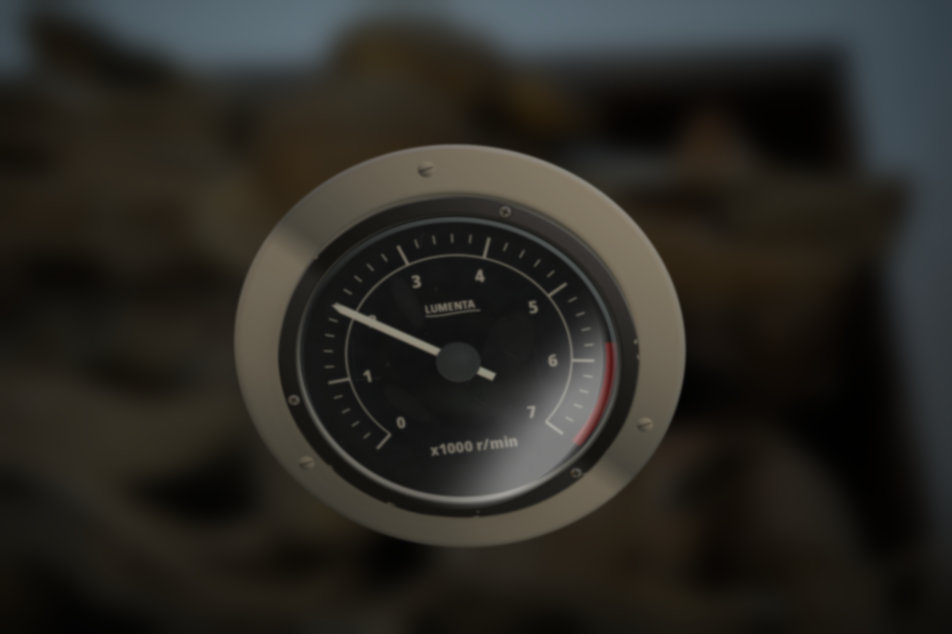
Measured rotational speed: 2000 rpm
